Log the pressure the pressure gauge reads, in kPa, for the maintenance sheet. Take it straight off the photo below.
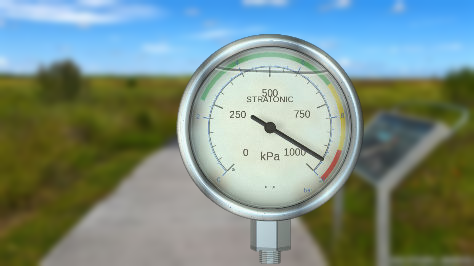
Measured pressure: 950 kPa
